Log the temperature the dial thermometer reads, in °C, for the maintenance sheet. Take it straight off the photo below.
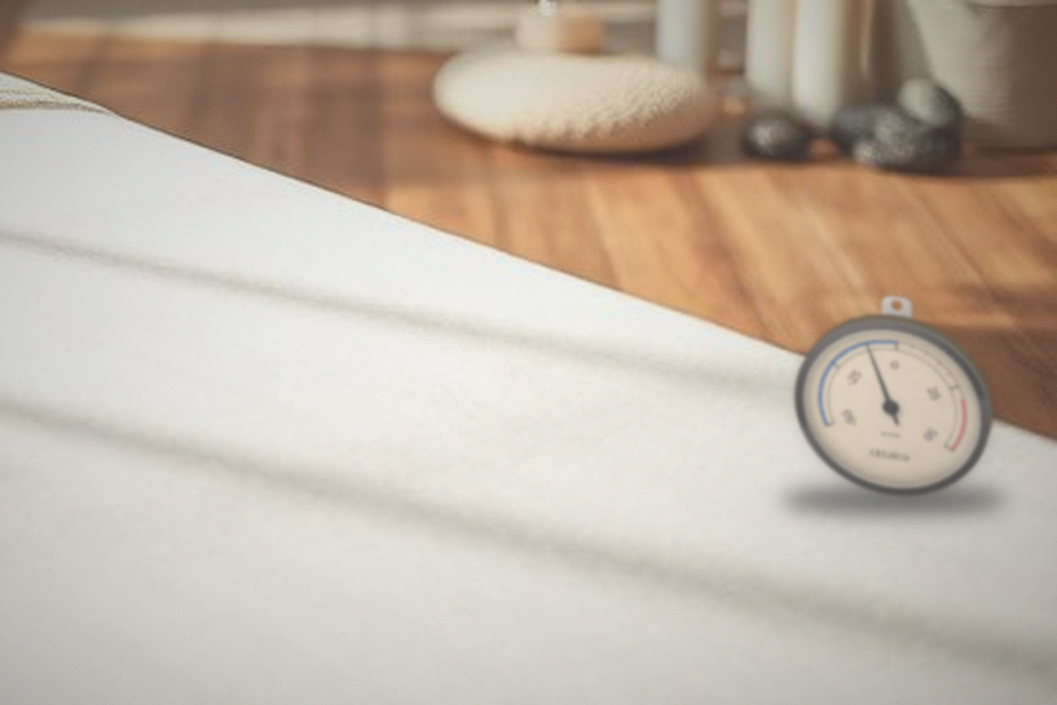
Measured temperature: -10 °C
